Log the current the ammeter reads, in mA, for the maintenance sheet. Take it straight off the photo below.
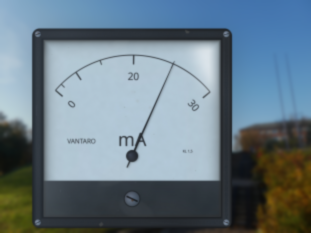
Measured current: 25 mA
